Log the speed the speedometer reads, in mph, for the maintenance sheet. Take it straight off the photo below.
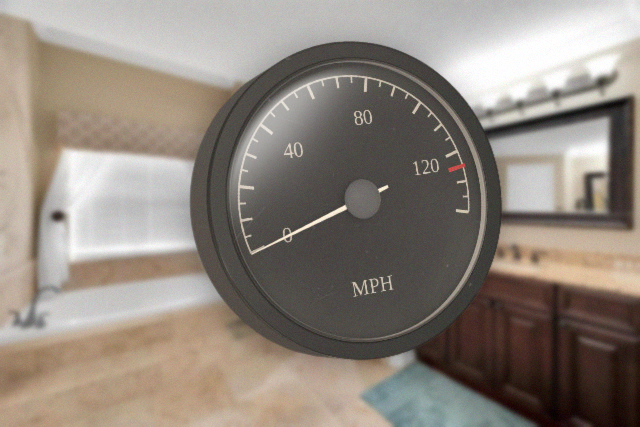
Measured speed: 0 mph
